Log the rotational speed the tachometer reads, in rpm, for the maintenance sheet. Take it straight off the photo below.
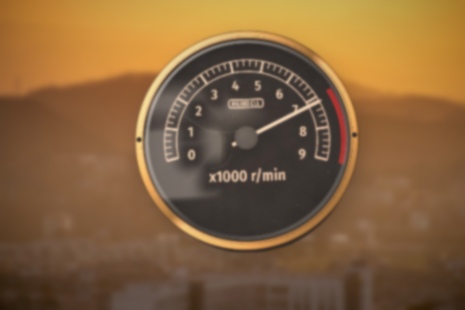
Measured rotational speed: 7200 rpm
